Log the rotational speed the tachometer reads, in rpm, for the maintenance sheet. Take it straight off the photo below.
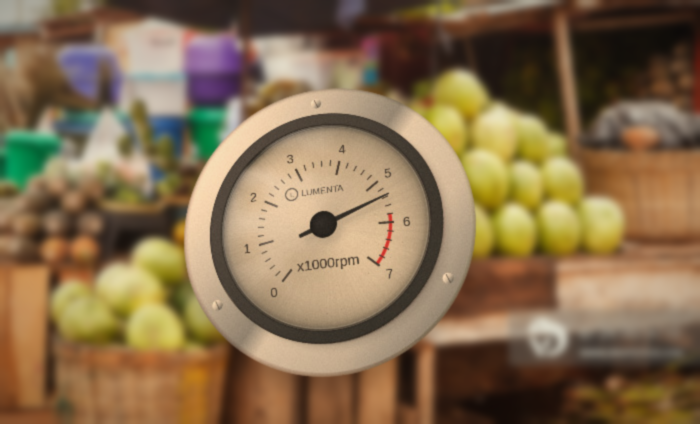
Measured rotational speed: 5400 rpm
